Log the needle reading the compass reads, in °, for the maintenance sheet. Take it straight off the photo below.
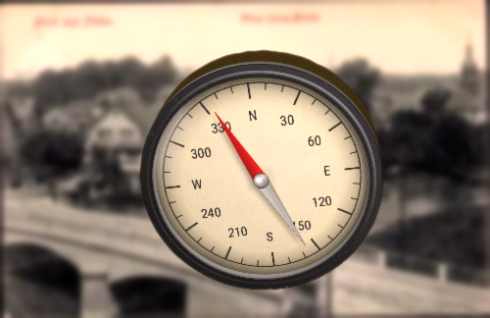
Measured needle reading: 335 °
